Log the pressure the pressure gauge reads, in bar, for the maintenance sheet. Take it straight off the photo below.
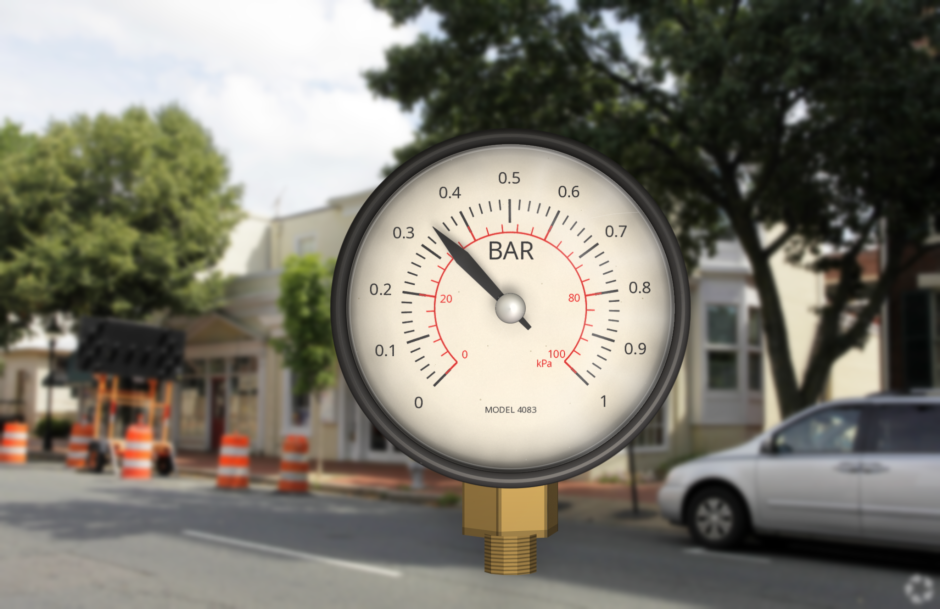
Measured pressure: 0.34 bar
